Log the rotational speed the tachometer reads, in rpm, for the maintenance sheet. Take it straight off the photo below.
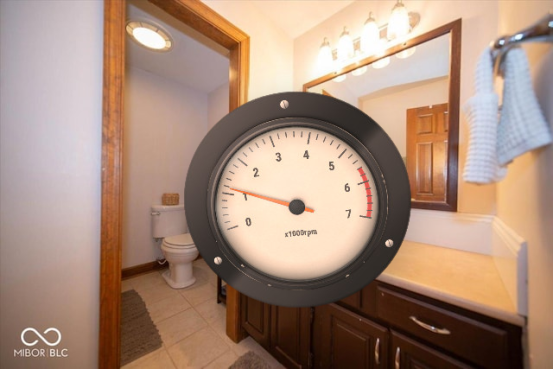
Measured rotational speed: 1200 rpm
